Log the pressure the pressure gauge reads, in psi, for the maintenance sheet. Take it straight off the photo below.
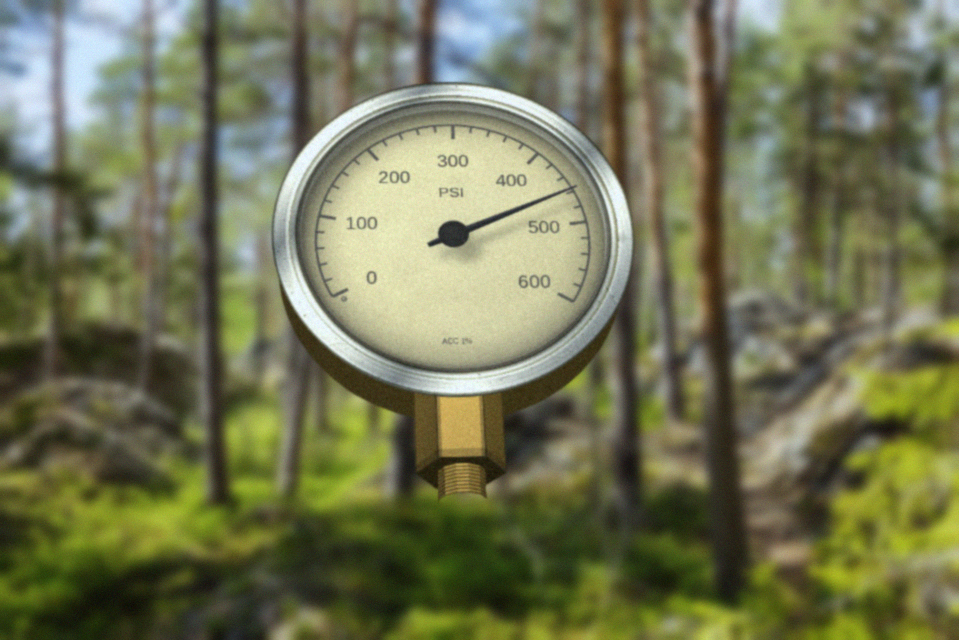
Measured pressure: 460 psi
